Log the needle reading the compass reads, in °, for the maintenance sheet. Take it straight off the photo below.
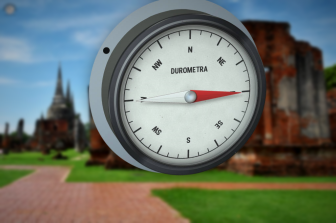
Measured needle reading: 90 °
